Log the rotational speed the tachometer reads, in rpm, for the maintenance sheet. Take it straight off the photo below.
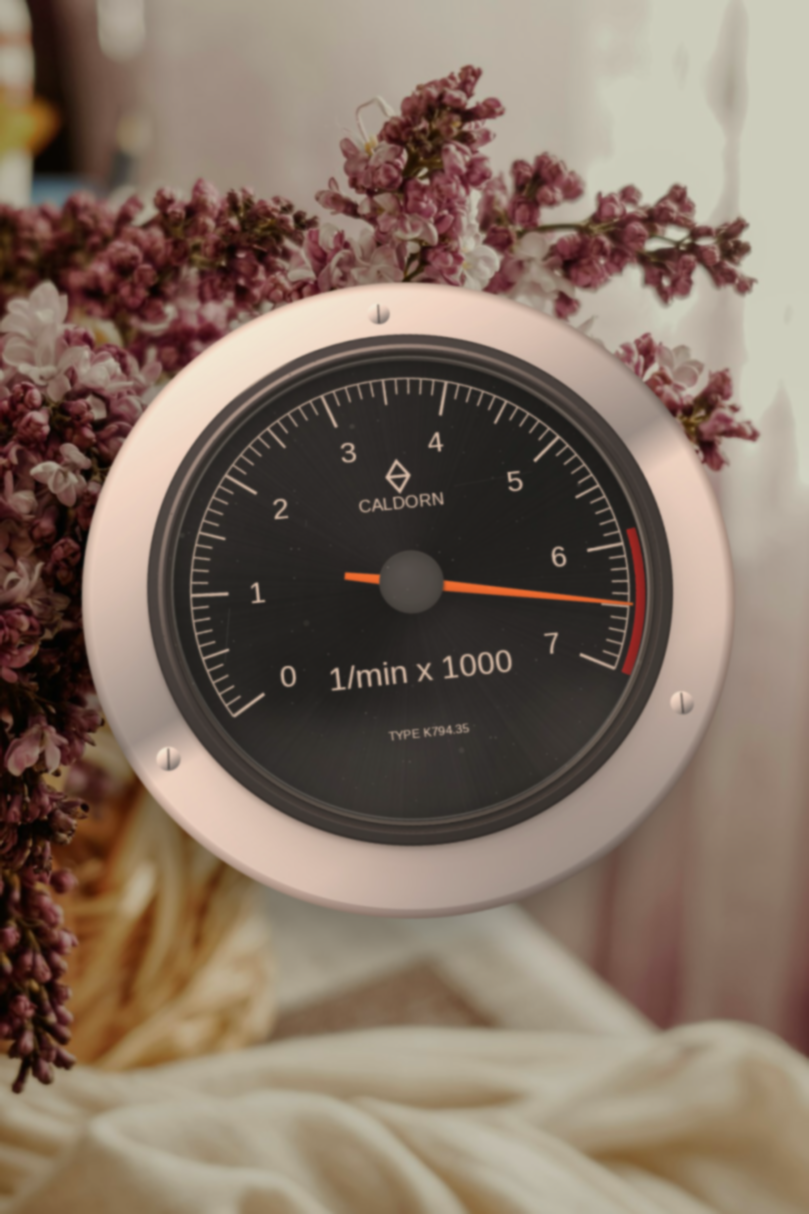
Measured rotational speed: 6500 rpm
